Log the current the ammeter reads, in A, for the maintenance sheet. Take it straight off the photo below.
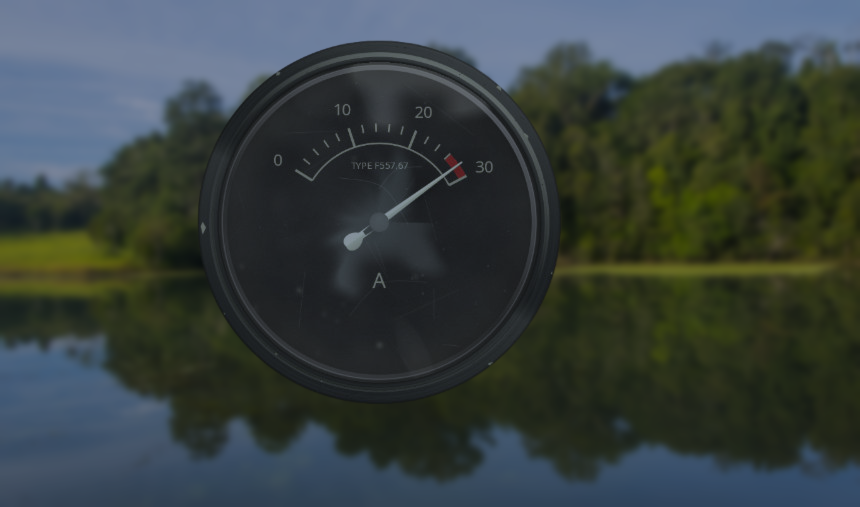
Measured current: 28 A
